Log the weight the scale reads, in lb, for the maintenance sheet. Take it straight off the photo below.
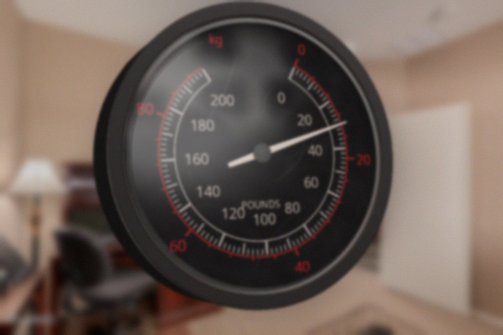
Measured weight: 30 lb
